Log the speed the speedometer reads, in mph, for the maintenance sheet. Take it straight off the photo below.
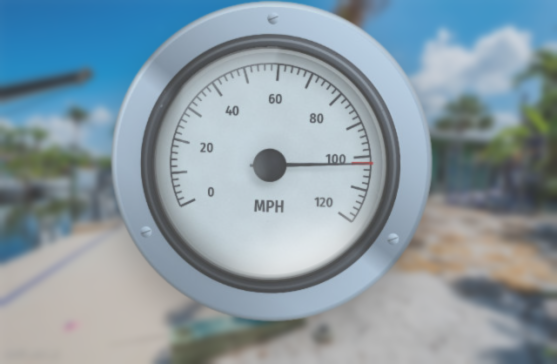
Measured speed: 102 mph
